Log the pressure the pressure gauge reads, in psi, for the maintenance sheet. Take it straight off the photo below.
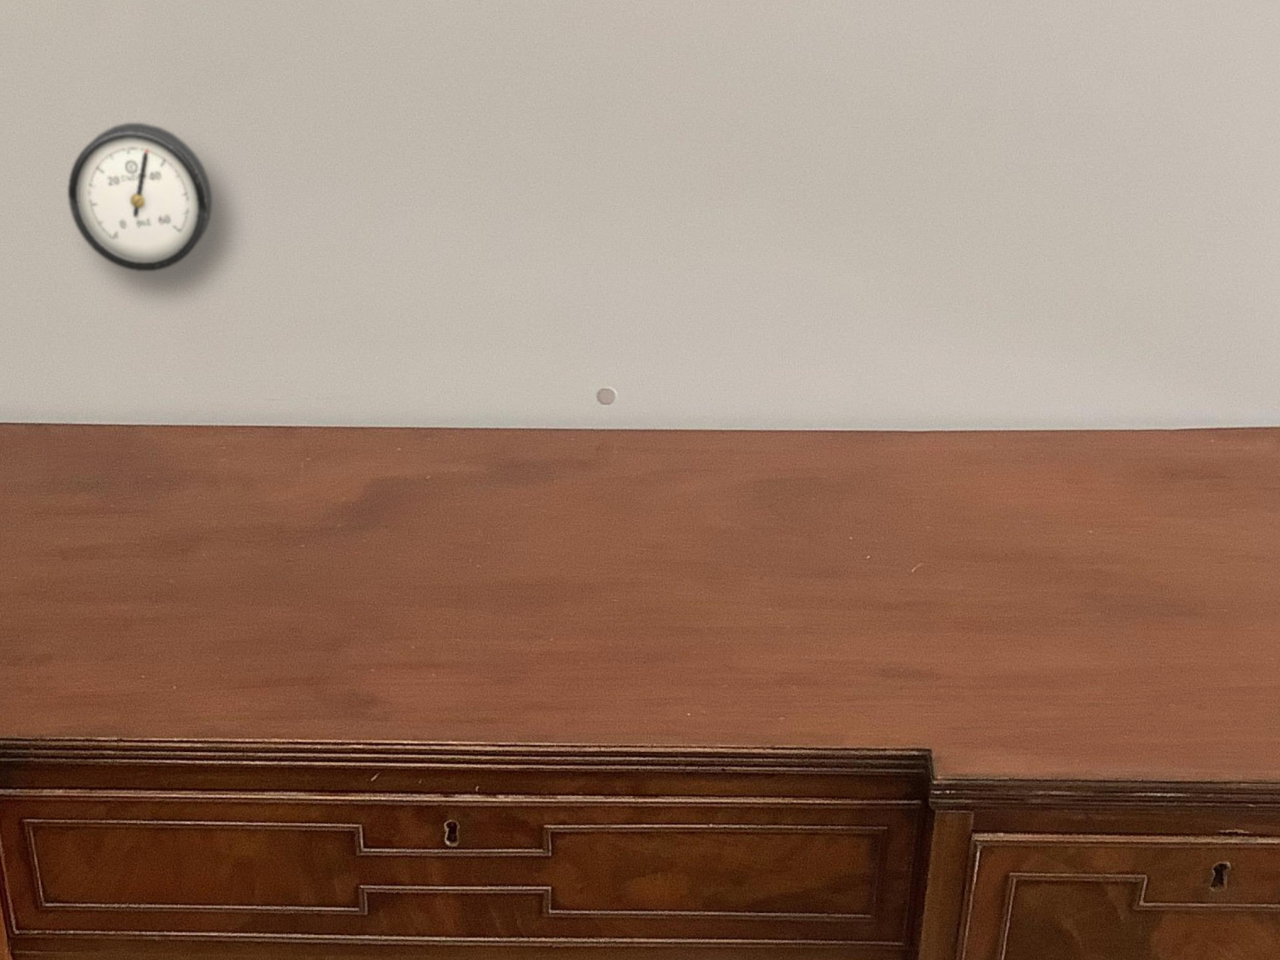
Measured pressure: 35 psi
